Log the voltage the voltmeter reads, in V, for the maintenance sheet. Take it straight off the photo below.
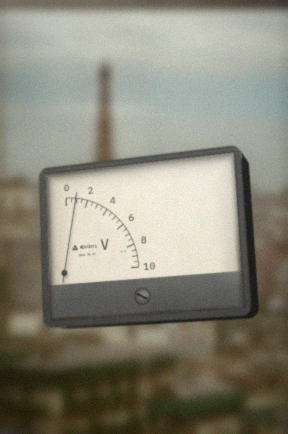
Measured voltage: 1 V
